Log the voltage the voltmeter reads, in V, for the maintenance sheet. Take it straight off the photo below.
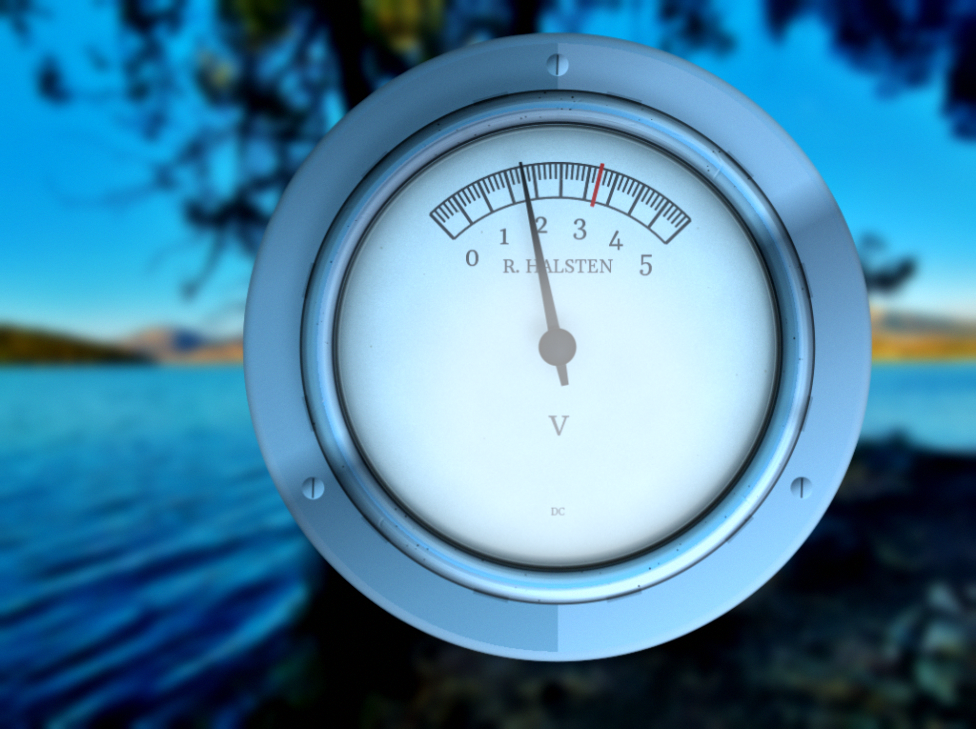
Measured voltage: 1.8 V
